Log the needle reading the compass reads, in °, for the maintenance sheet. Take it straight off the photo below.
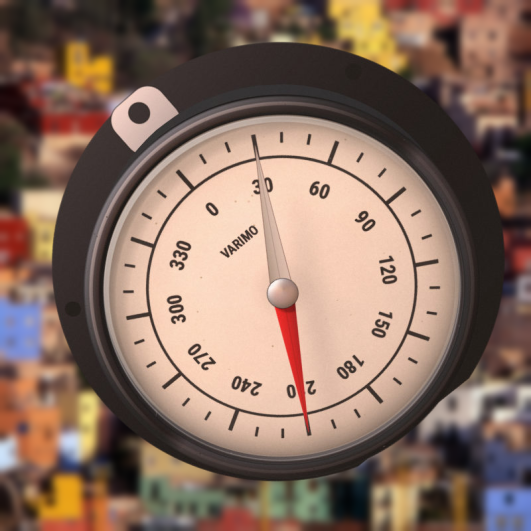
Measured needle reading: 210 °
